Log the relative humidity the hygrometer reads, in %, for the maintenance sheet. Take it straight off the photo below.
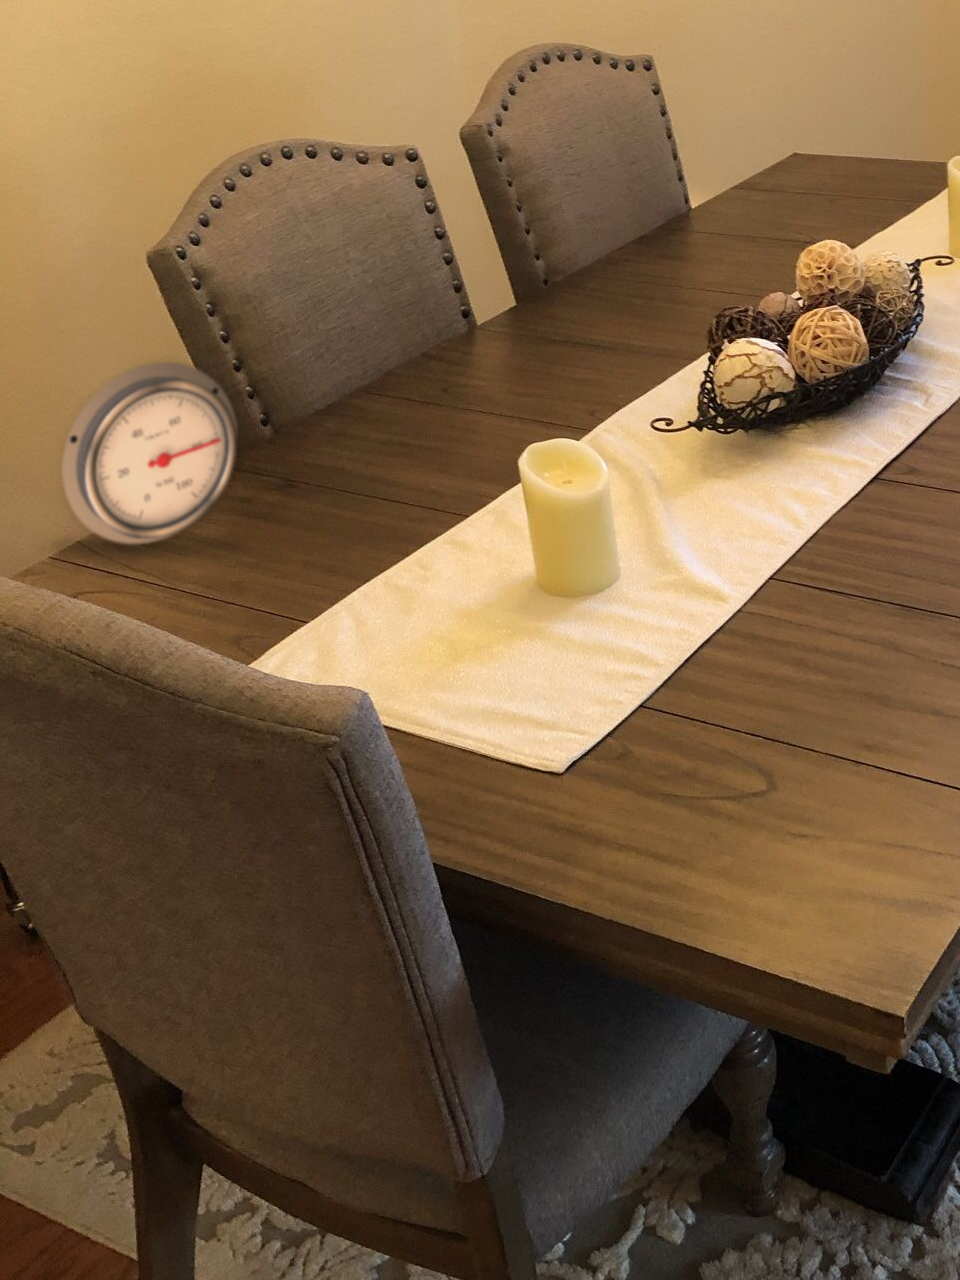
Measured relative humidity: 80 %
